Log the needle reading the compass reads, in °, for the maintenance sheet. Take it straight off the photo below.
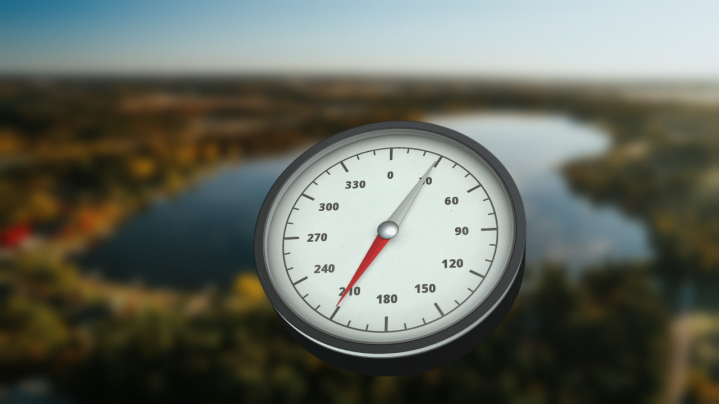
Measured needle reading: 210 °
